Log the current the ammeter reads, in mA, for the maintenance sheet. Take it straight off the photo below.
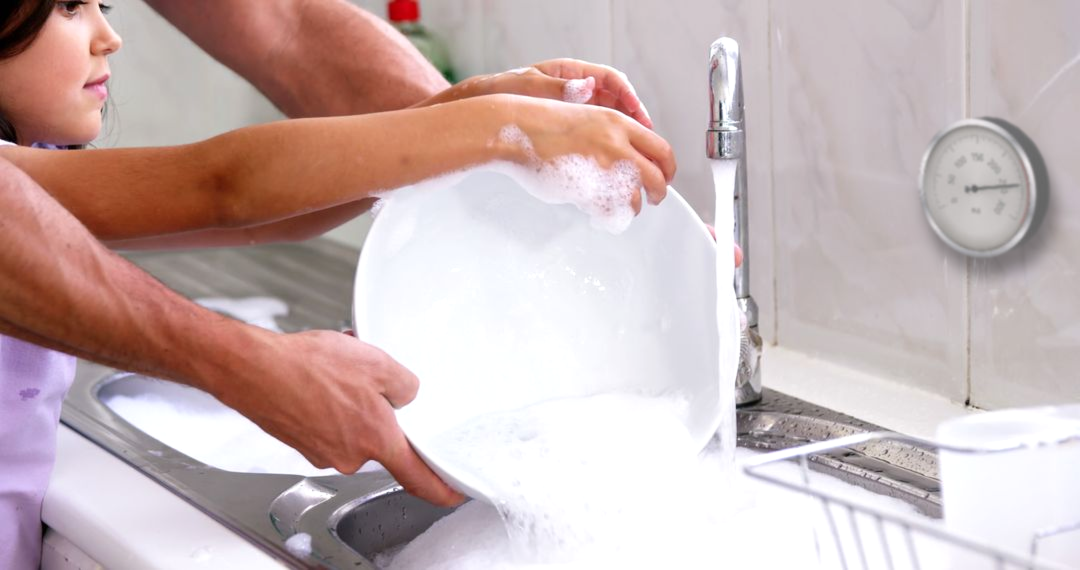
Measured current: 250 mA
